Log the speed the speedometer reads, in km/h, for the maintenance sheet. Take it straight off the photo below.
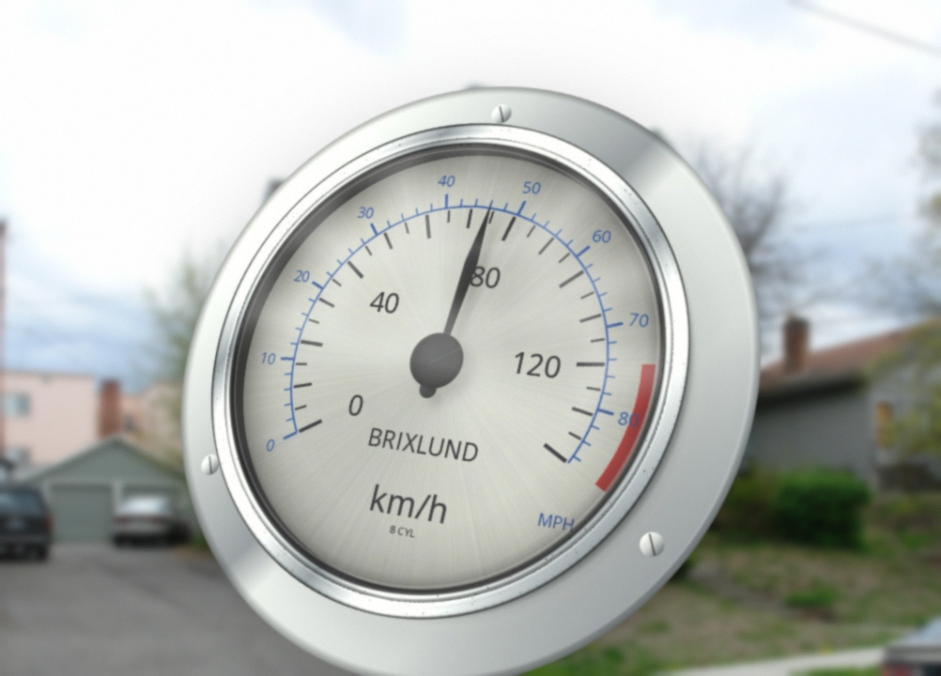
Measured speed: 75 km/h
